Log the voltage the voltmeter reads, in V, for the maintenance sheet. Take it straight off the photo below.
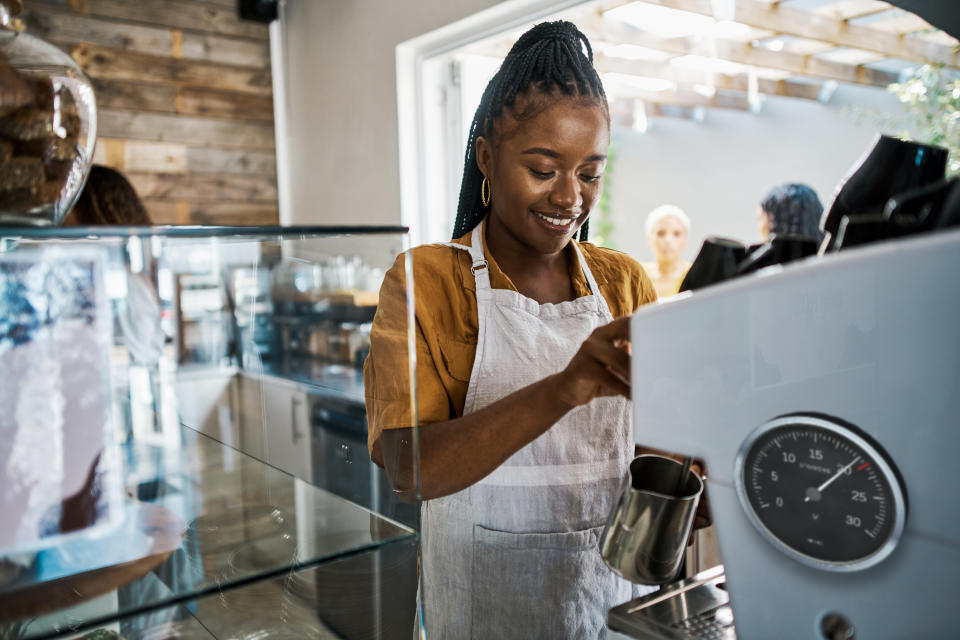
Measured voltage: 20 V
